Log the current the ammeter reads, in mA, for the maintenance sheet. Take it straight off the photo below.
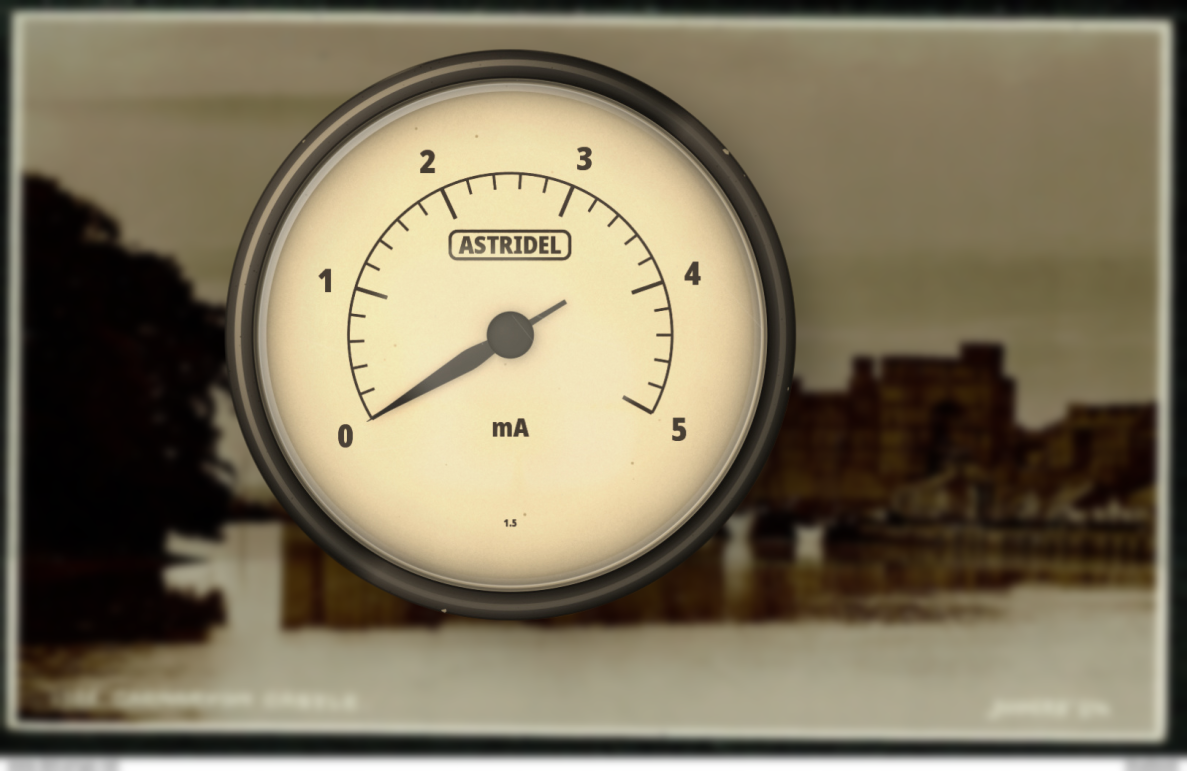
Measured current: 0 mA
